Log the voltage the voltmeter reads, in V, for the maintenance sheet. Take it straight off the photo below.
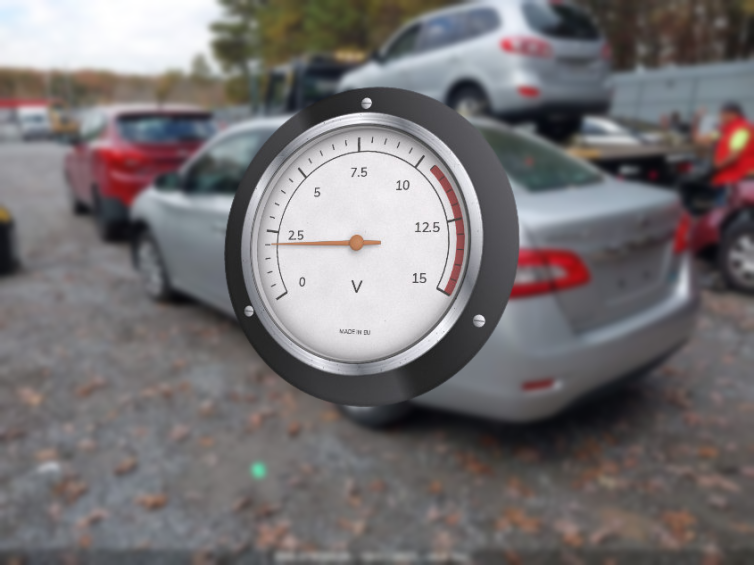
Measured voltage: 2 V
